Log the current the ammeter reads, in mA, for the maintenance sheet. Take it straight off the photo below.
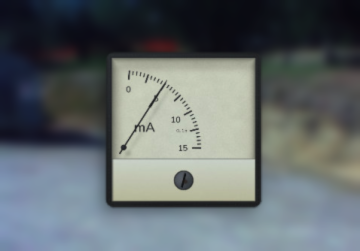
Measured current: 5 mA
